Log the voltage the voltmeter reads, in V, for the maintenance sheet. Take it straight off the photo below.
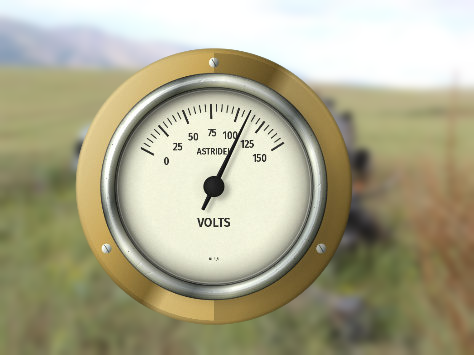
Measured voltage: 110 V
